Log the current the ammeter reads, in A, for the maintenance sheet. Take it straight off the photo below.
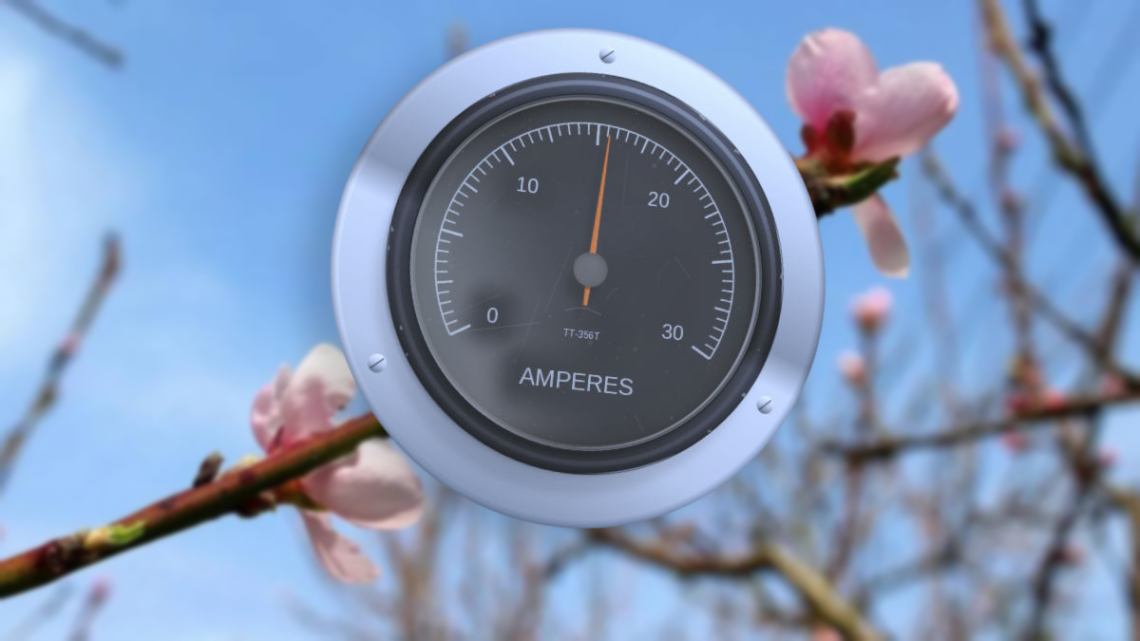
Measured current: 15.5 A
